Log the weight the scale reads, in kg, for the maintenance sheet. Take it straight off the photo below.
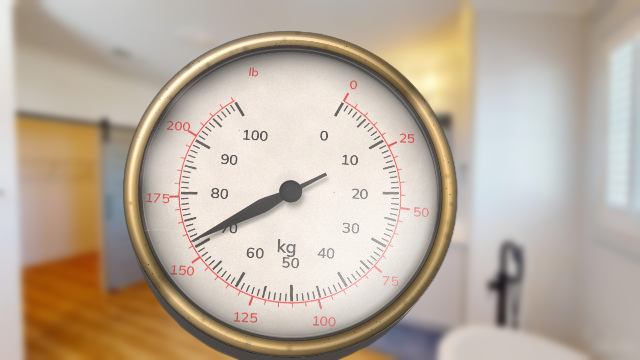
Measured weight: 71 kg
